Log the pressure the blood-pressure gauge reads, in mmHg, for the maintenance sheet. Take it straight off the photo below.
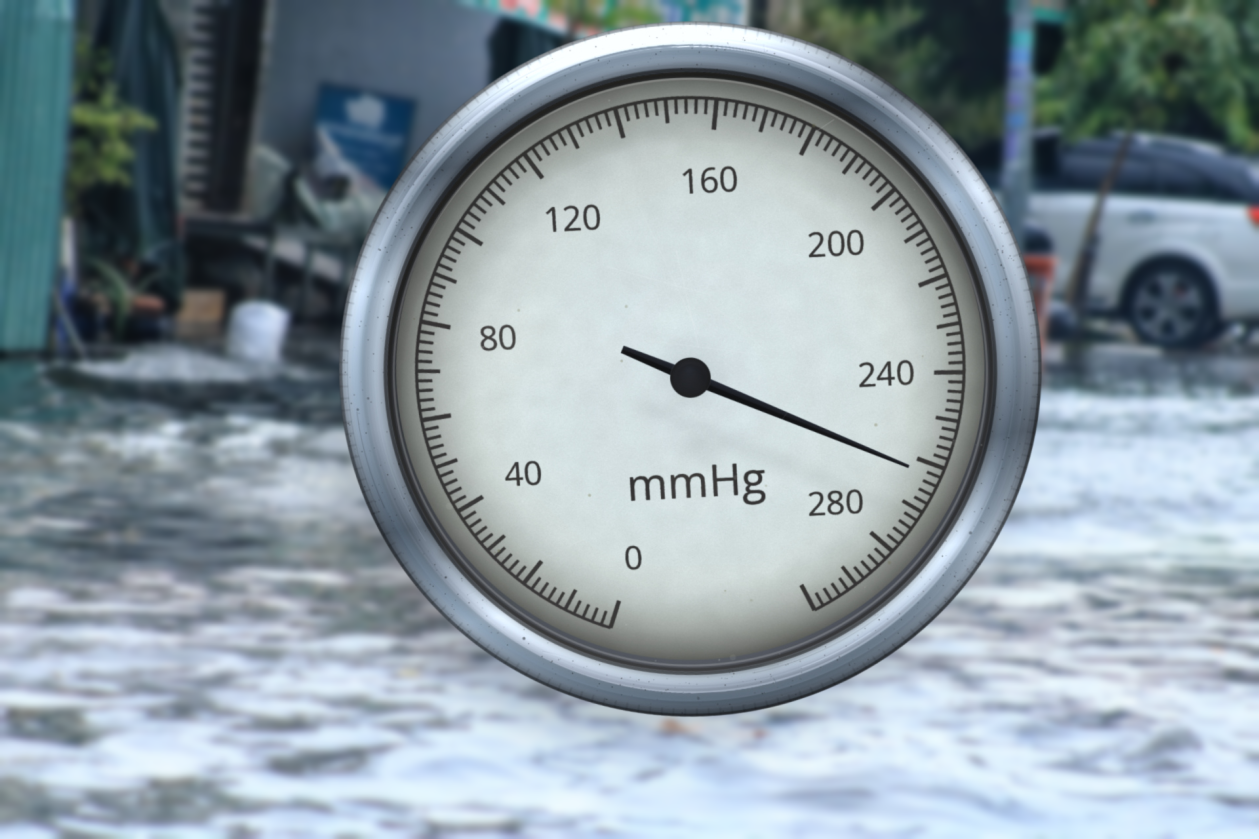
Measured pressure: 262 mmHg
